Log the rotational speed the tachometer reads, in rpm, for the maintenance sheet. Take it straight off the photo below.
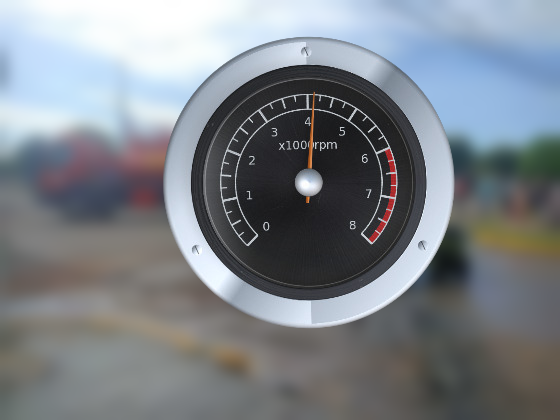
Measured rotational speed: 4125 rpm
